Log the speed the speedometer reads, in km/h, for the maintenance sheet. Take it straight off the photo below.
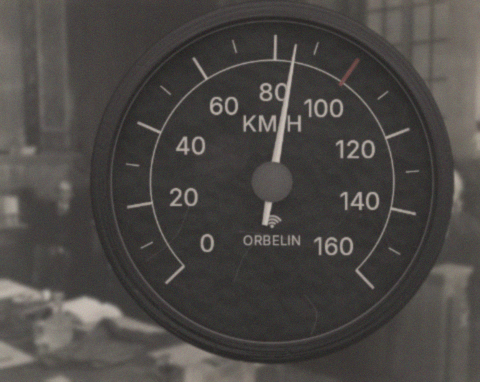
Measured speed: 85 km/h
